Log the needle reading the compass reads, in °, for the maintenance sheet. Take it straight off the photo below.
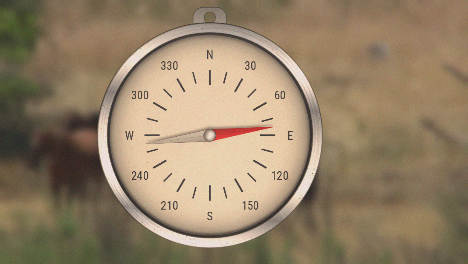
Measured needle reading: 82.5 °
